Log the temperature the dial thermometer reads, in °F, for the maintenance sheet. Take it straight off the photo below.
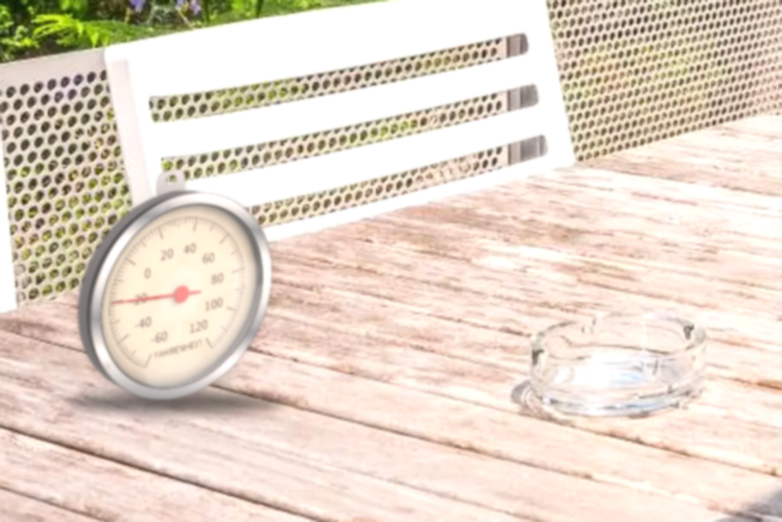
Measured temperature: -20 °F
